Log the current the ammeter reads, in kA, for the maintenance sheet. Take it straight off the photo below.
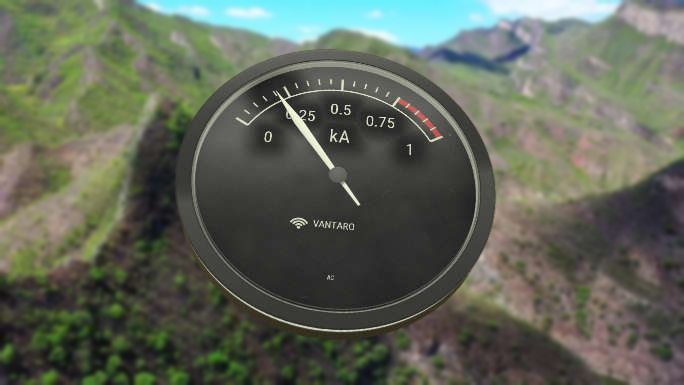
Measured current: 0.2 kA
